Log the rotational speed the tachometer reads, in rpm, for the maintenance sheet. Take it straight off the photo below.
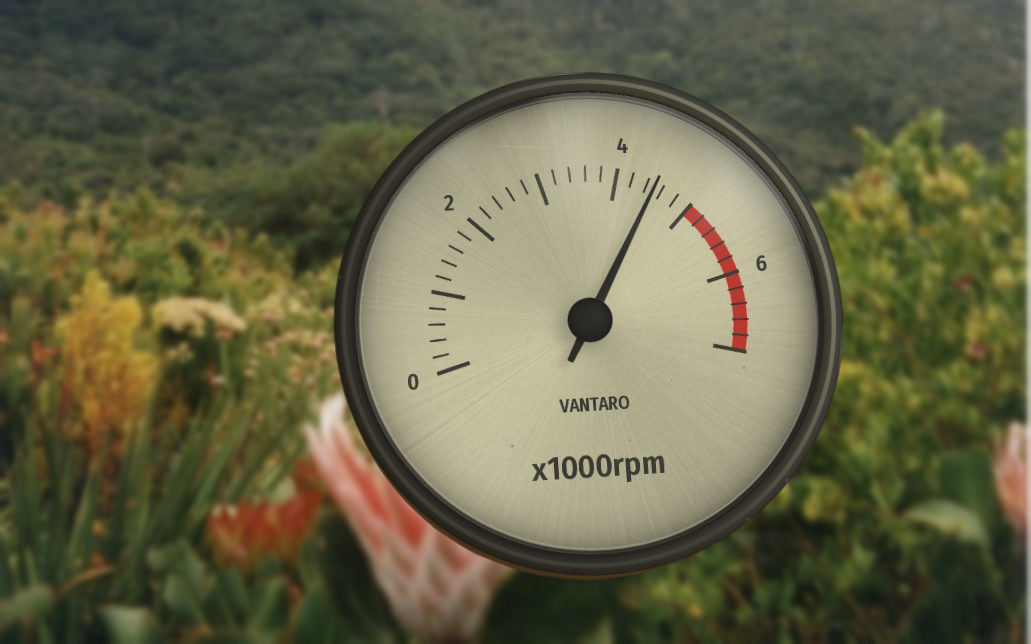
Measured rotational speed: 4500 rpm
